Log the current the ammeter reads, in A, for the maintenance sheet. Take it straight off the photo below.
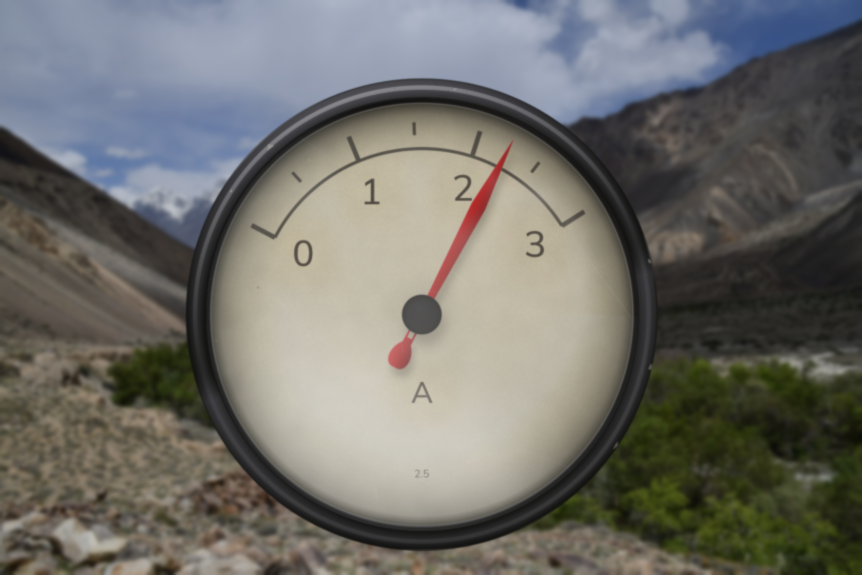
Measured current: 2.25 A
